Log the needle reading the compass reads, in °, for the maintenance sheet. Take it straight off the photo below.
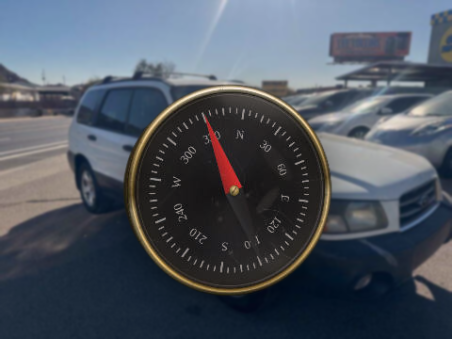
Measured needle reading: 330 °
